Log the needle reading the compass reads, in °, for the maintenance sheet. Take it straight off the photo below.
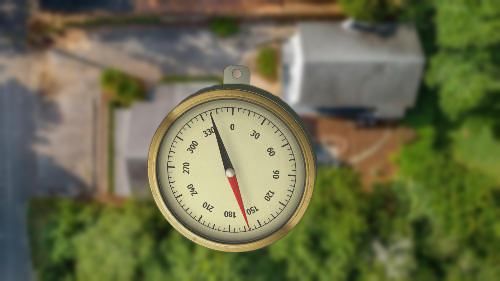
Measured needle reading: 160 °
